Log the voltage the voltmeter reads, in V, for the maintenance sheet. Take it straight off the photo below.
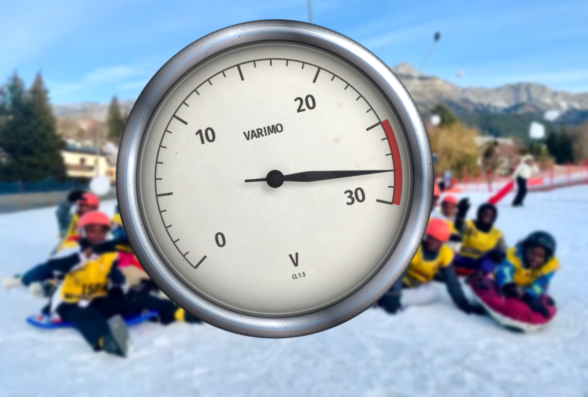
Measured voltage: 28 V
